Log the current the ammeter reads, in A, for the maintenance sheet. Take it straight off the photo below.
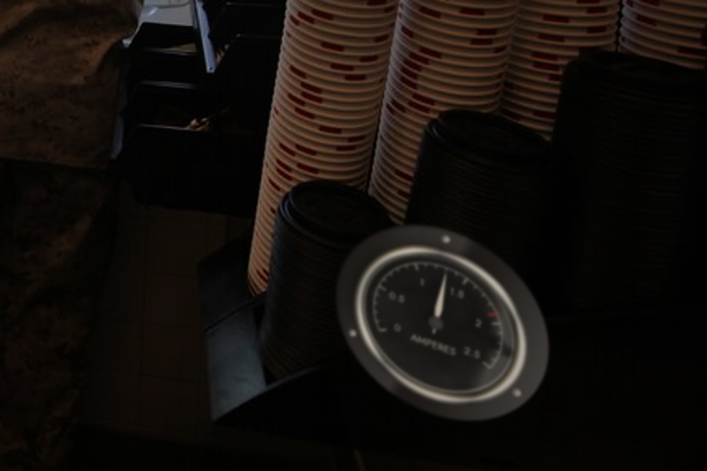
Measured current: 1.3 A
